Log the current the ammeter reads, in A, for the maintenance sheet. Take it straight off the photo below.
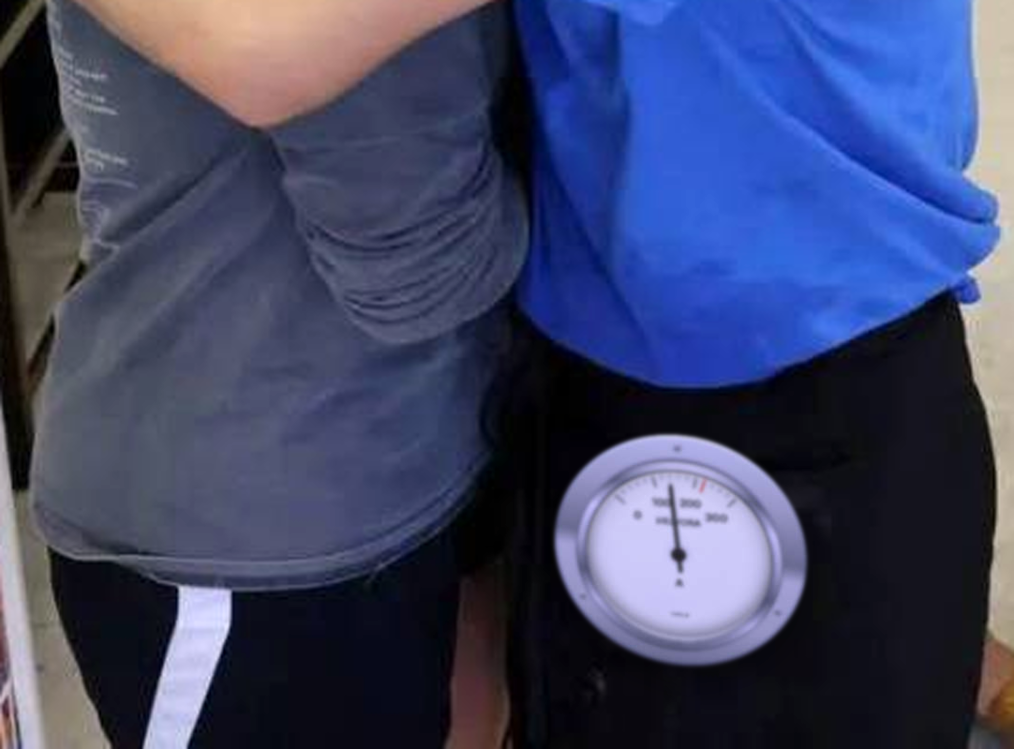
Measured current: 140 A
